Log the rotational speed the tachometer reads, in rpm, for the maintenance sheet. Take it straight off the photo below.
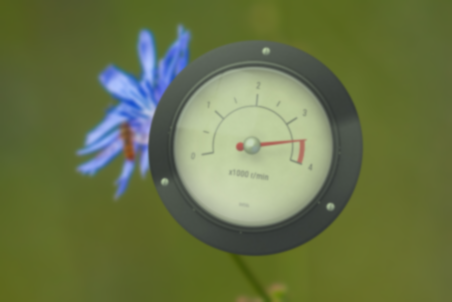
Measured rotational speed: 3500 rpm
